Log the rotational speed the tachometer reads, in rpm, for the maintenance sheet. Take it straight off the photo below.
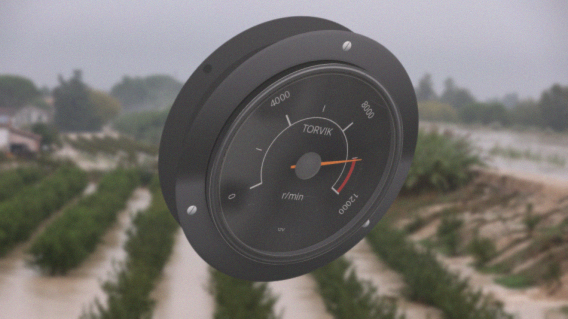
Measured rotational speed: 10000 rpm
